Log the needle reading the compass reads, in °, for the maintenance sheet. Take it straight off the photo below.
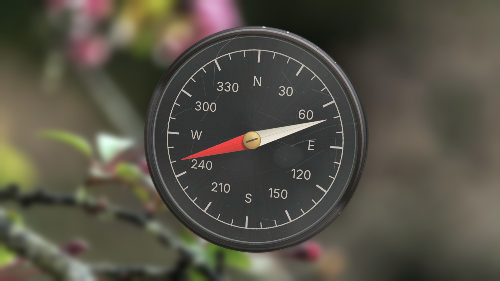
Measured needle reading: 250 °
